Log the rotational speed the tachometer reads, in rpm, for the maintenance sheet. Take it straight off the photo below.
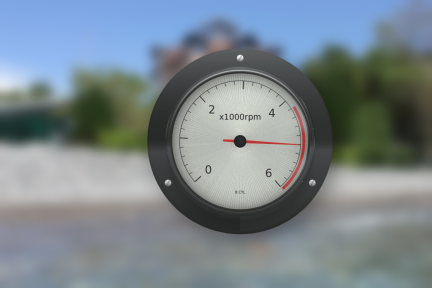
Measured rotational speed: 5000 rpm
